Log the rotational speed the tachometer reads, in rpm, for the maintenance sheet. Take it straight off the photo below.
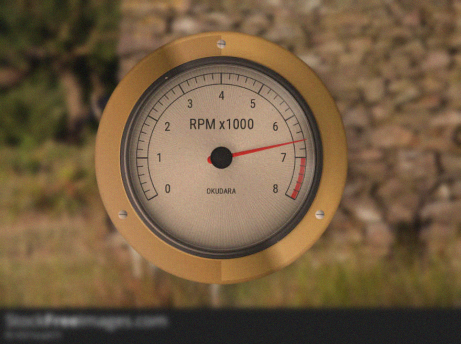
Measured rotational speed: 6600 rpm
